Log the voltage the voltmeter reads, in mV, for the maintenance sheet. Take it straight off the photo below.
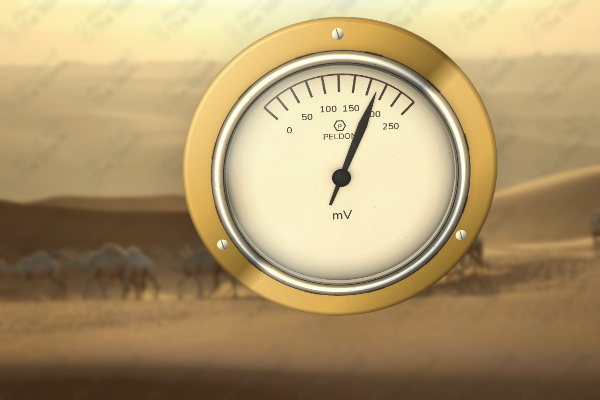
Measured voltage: 187.5 mV
